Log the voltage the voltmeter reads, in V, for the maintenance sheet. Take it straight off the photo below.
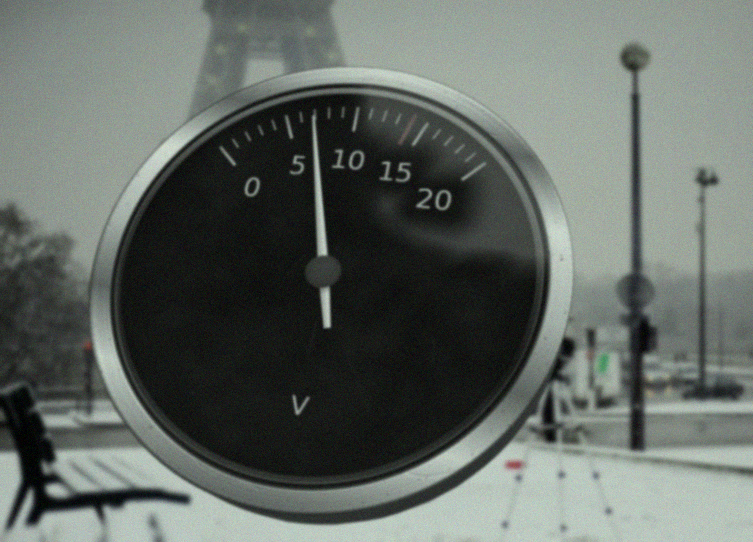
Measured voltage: 7 V
